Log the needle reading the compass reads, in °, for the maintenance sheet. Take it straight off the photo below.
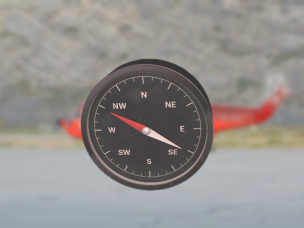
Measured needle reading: 300 °
